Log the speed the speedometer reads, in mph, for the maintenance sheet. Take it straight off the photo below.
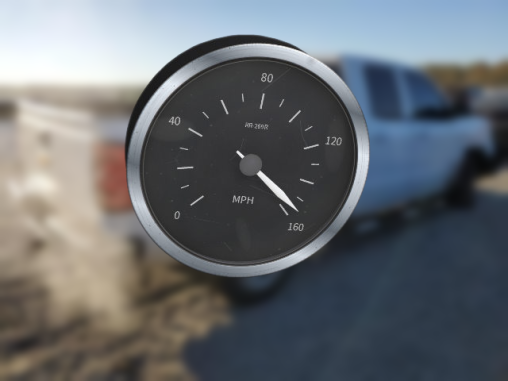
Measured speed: 155 mph
